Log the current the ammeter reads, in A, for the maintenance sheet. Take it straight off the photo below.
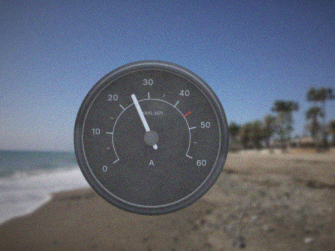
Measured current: 25 A
